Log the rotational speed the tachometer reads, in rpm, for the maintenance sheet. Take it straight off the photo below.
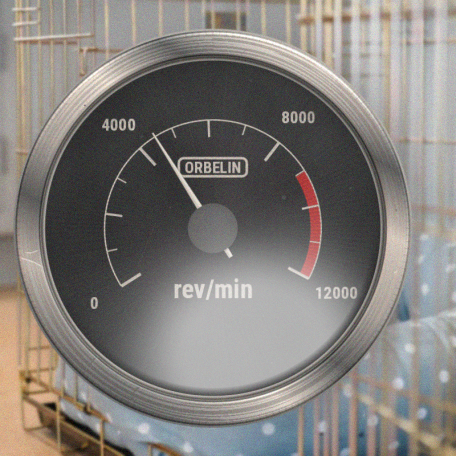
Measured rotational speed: 4500 rpm
